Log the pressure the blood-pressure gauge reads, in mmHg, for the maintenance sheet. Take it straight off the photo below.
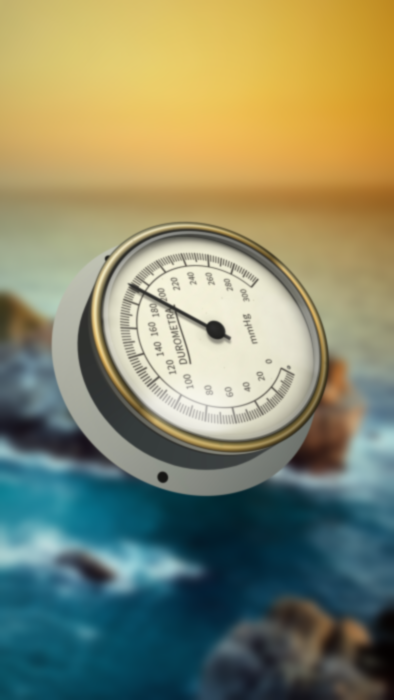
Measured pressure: 190 mmHg
